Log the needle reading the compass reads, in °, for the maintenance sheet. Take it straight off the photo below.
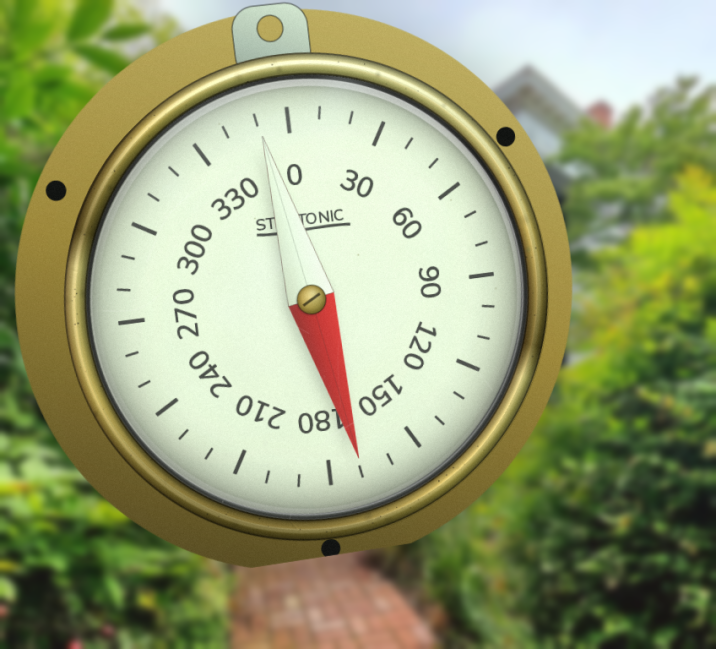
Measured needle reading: 170 °
